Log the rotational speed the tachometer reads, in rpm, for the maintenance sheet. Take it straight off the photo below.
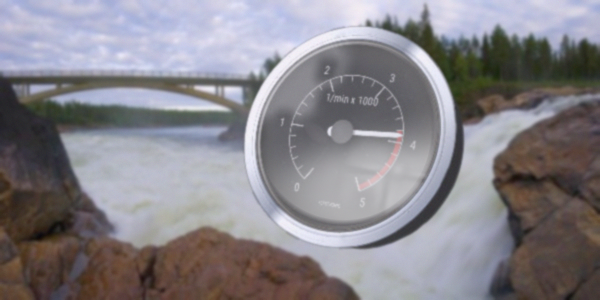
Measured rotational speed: 3900 rpm
